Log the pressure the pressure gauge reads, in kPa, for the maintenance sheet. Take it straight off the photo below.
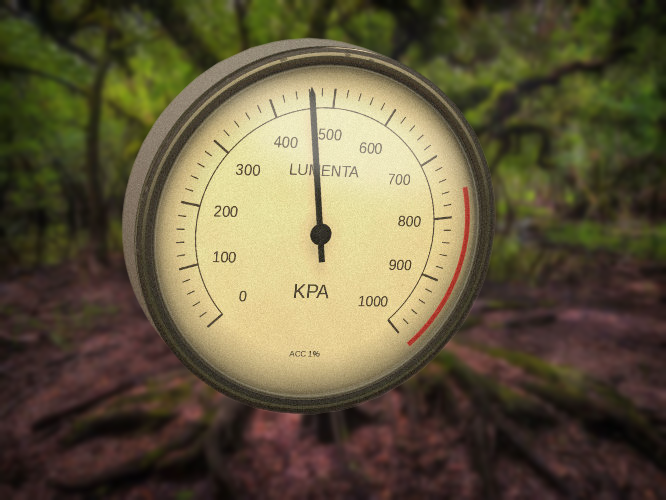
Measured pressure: 460 kPa
